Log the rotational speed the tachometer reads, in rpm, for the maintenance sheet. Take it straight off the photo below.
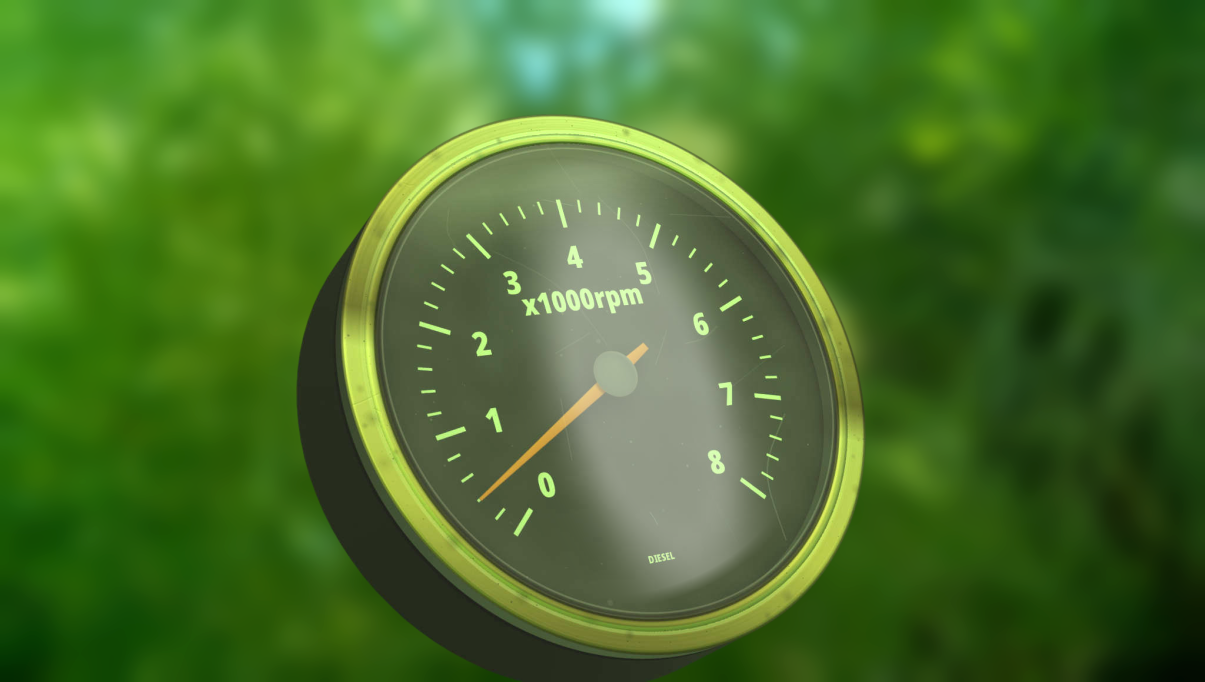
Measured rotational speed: 400 rpm
